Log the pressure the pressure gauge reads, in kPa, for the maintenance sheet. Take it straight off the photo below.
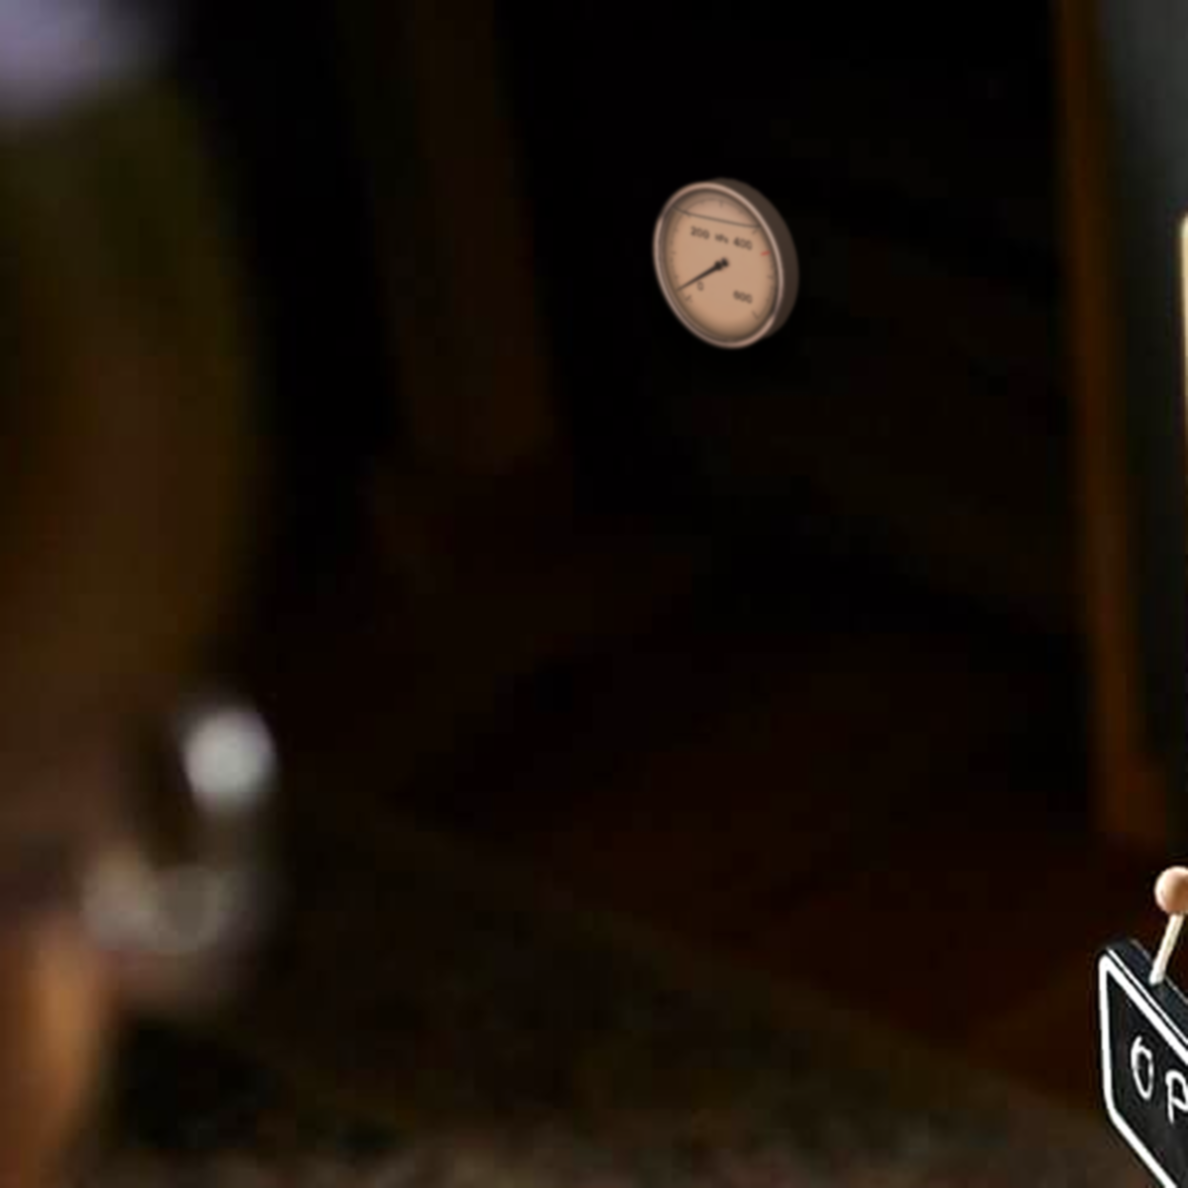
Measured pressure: 25 kPa
